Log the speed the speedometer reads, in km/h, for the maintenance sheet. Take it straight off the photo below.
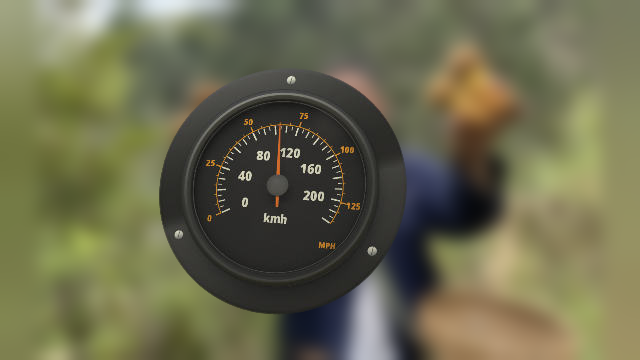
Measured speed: 105 km/h
